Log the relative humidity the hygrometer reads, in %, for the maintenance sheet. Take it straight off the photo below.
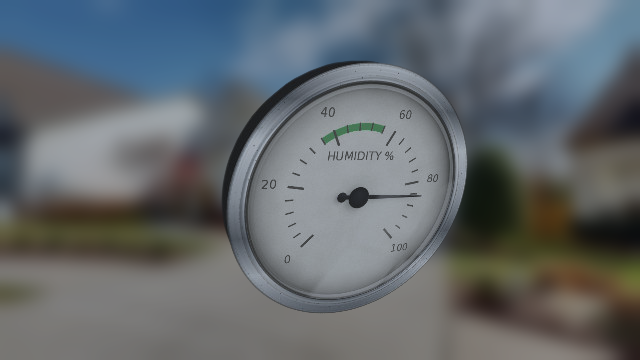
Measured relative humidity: 84 %
